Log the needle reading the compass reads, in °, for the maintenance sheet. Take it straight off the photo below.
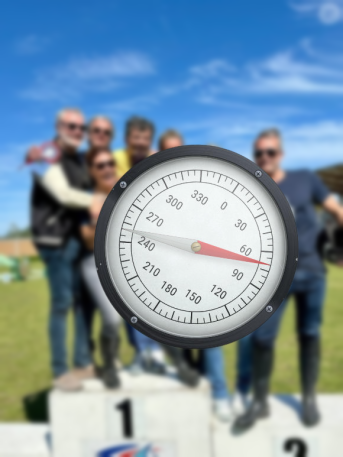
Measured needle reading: 70 °
